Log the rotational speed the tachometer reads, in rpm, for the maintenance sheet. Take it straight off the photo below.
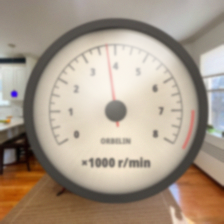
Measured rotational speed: 3750 rpm
